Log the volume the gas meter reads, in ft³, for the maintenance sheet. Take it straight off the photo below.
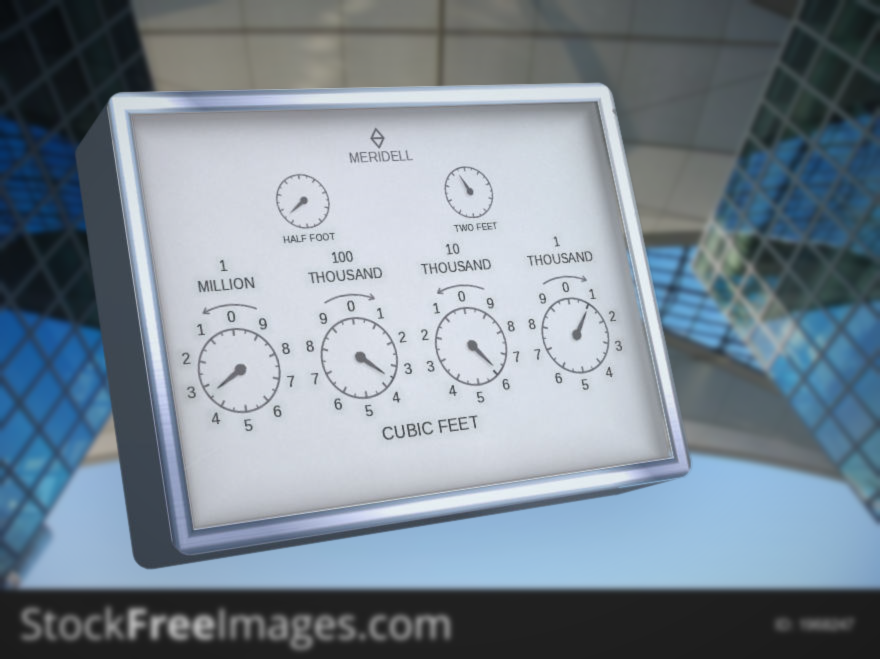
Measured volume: 336100 ft³
